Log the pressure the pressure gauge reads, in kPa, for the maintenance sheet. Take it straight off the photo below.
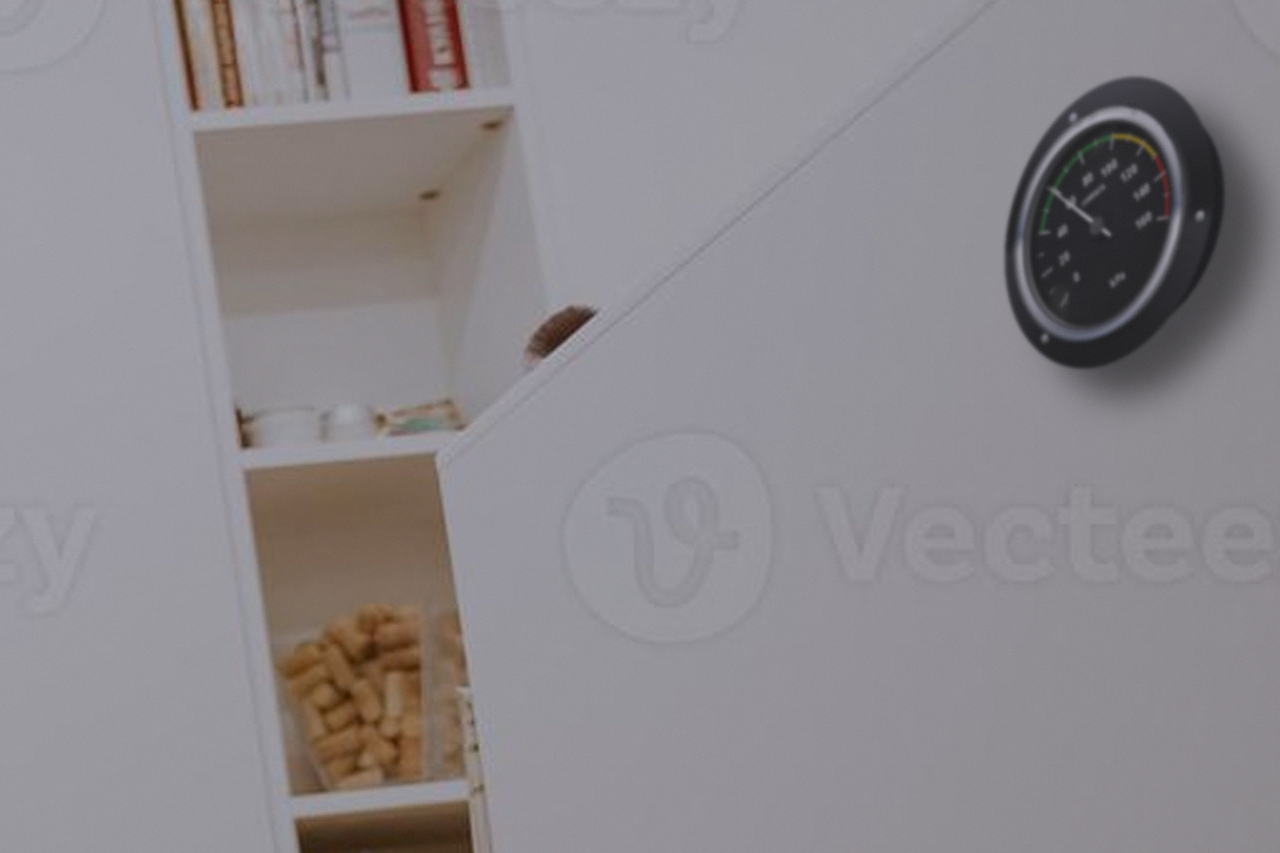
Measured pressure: 60 kPa
